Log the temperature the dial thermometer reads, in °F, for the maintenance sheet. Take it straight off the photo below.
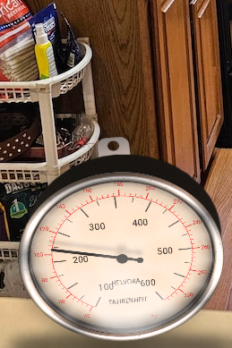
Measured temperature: 225 °F
